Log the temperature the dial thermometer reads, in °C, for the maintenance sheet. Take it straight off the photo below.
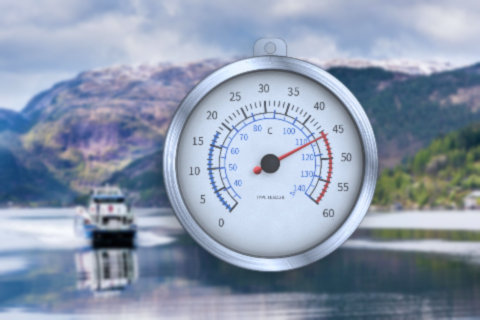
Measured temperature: 45 °C
